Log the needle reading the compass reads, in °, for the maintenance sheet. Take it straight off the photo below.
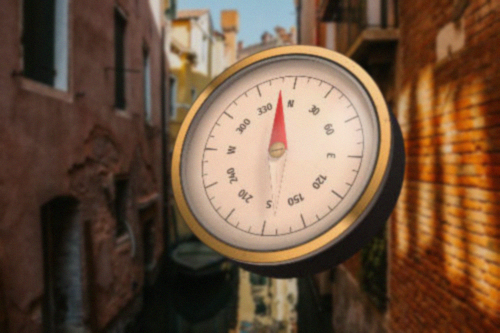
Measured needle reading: 350 °
